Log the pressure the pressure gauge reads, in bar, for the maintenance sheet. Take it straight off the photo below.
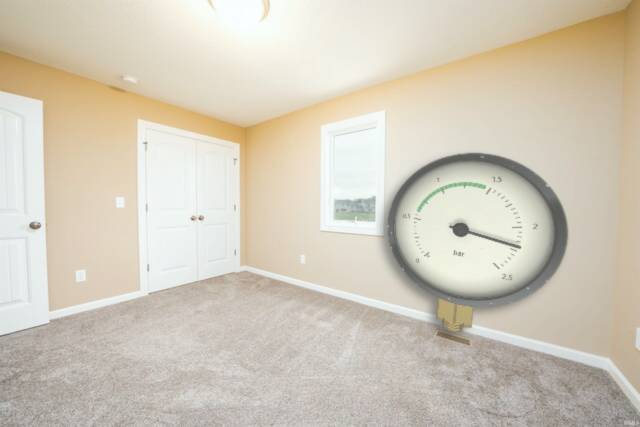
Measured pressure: 2.2 bar
